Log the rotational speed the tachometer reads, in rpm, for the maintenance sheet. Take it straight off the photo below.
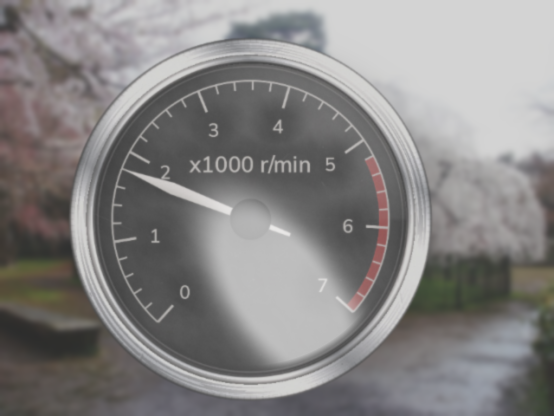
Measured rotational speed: 1800 rpm
